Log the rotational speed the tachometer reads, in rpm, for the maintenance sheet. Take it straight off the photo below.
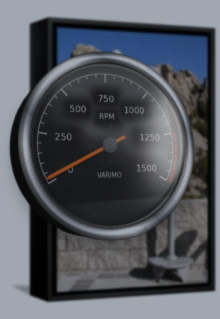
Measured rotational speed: 25 rpm
